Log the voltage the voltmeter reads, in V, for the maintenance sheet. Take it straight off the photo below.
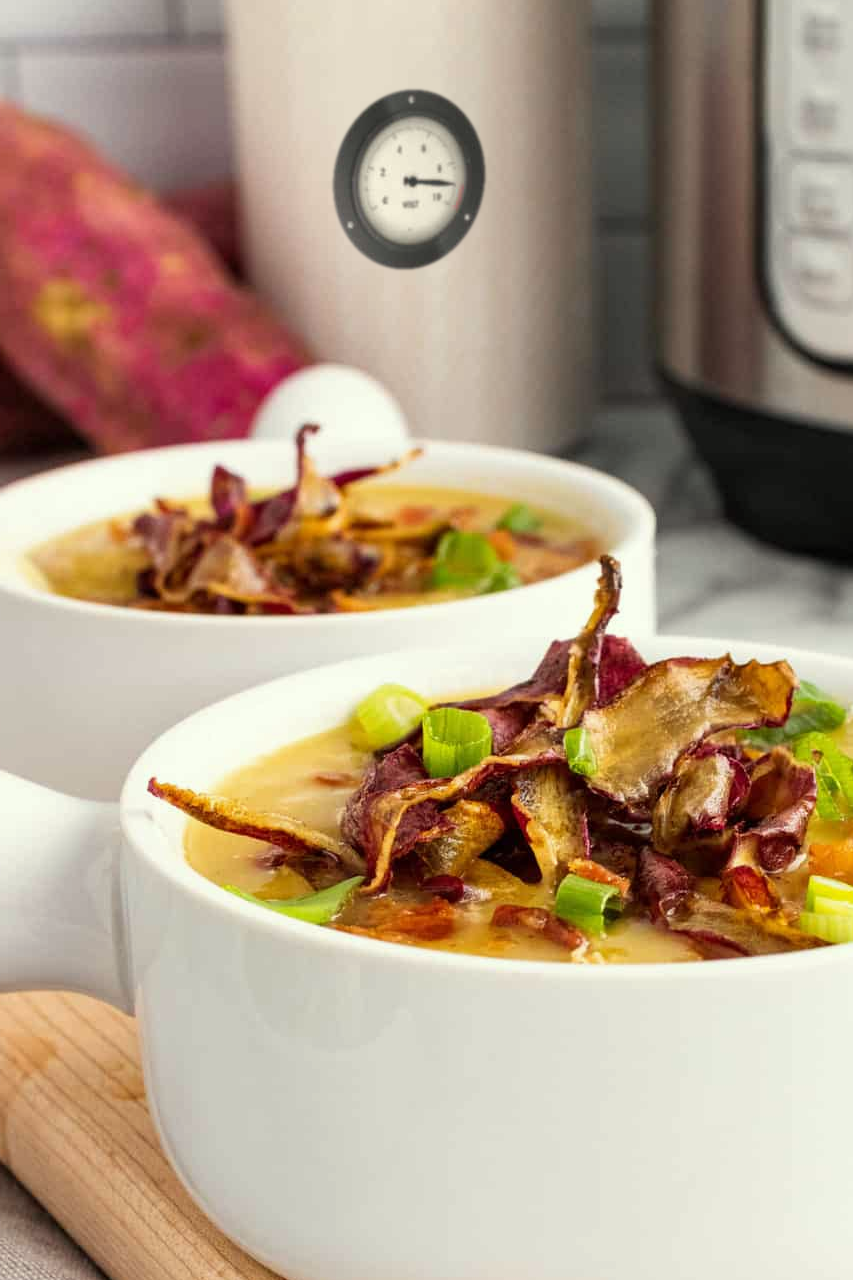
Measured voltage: 9 V
